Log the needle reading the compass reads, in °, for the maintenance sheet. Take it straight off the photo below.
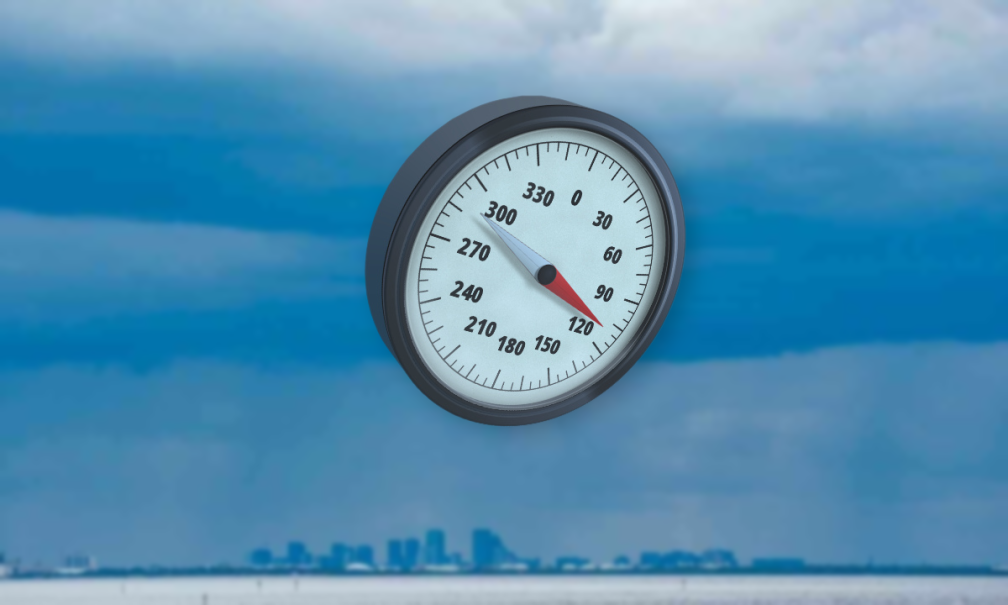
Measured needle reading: 110 °
